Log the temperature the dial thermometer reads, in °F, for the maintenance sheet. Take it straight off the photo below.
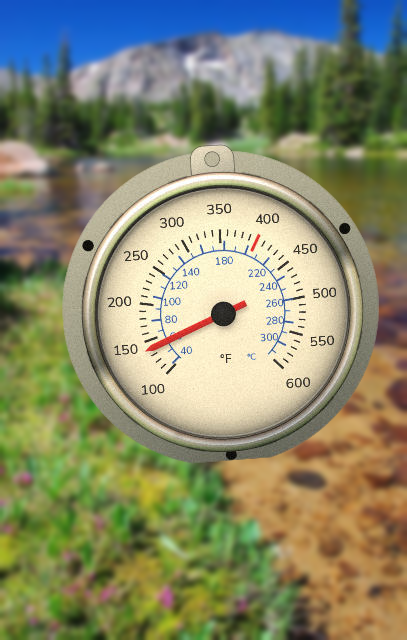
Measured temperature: 140 °F
